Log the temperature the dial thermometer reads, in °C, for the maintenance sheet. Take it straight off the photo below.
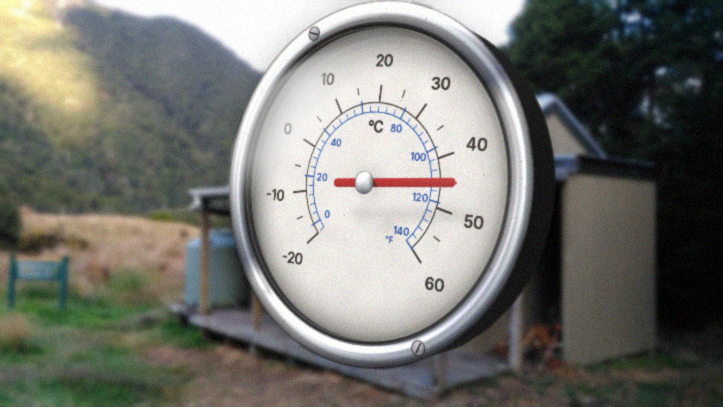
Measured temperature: 45 °C
